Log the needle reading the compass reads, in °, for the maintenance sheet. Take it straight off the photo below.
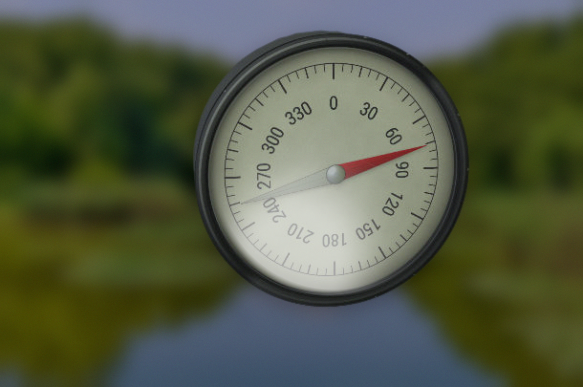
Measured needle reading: 75 °
